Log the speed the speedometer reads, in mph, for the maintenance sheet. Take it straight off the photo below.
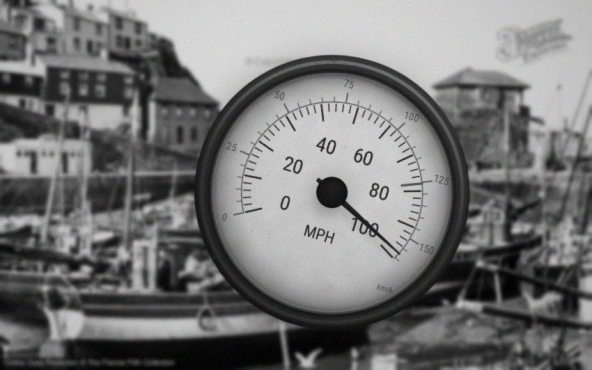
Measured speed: 98 mph
